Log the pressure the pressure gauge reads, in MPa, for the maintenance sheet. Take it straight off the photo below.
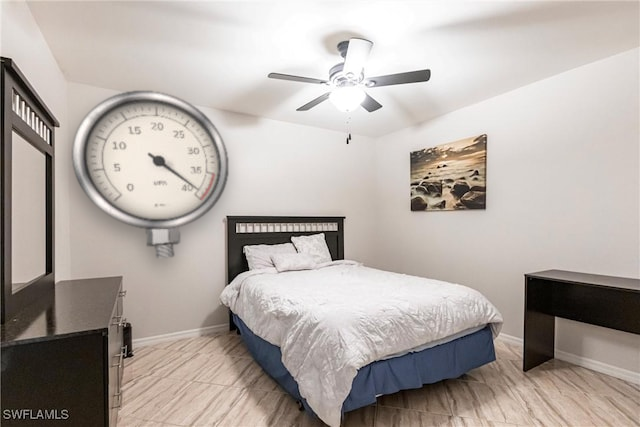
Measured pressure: 39 MPa
